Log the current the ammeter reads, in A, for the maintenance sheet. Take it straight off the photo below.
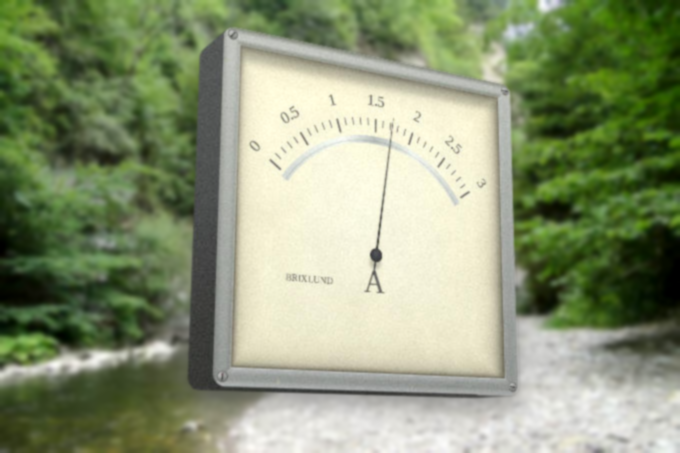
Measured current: 1.7 A
